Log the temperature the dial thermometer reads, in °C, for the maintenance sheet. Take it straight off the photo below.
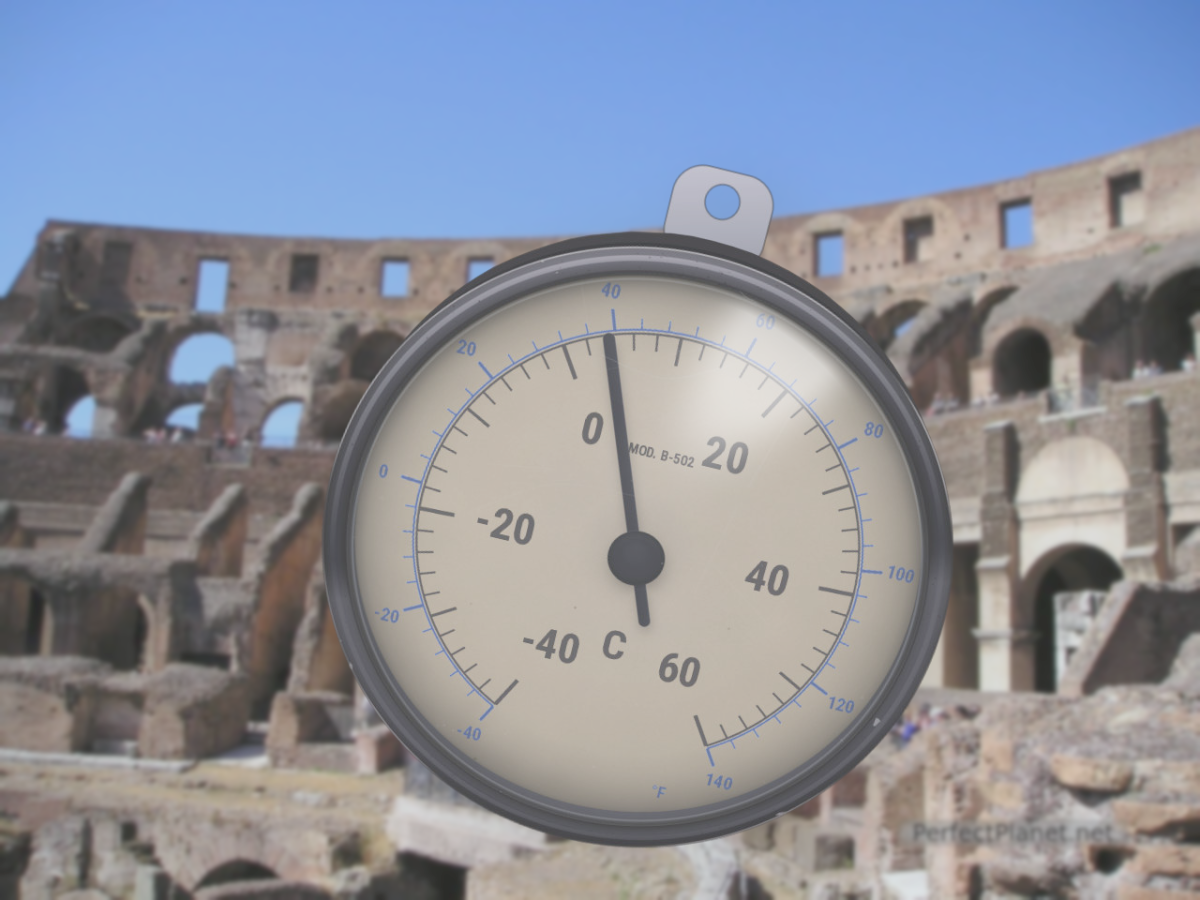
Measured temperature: 4 °C
